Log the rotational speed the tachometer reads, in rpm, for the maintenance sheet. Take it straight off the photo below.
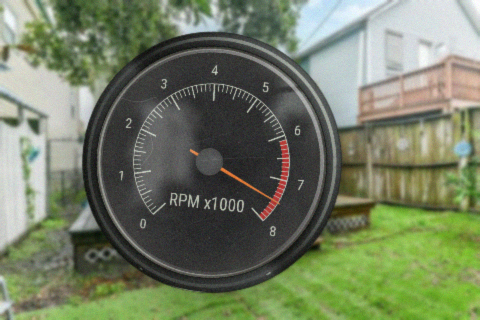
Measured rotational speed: 7500 rpm
